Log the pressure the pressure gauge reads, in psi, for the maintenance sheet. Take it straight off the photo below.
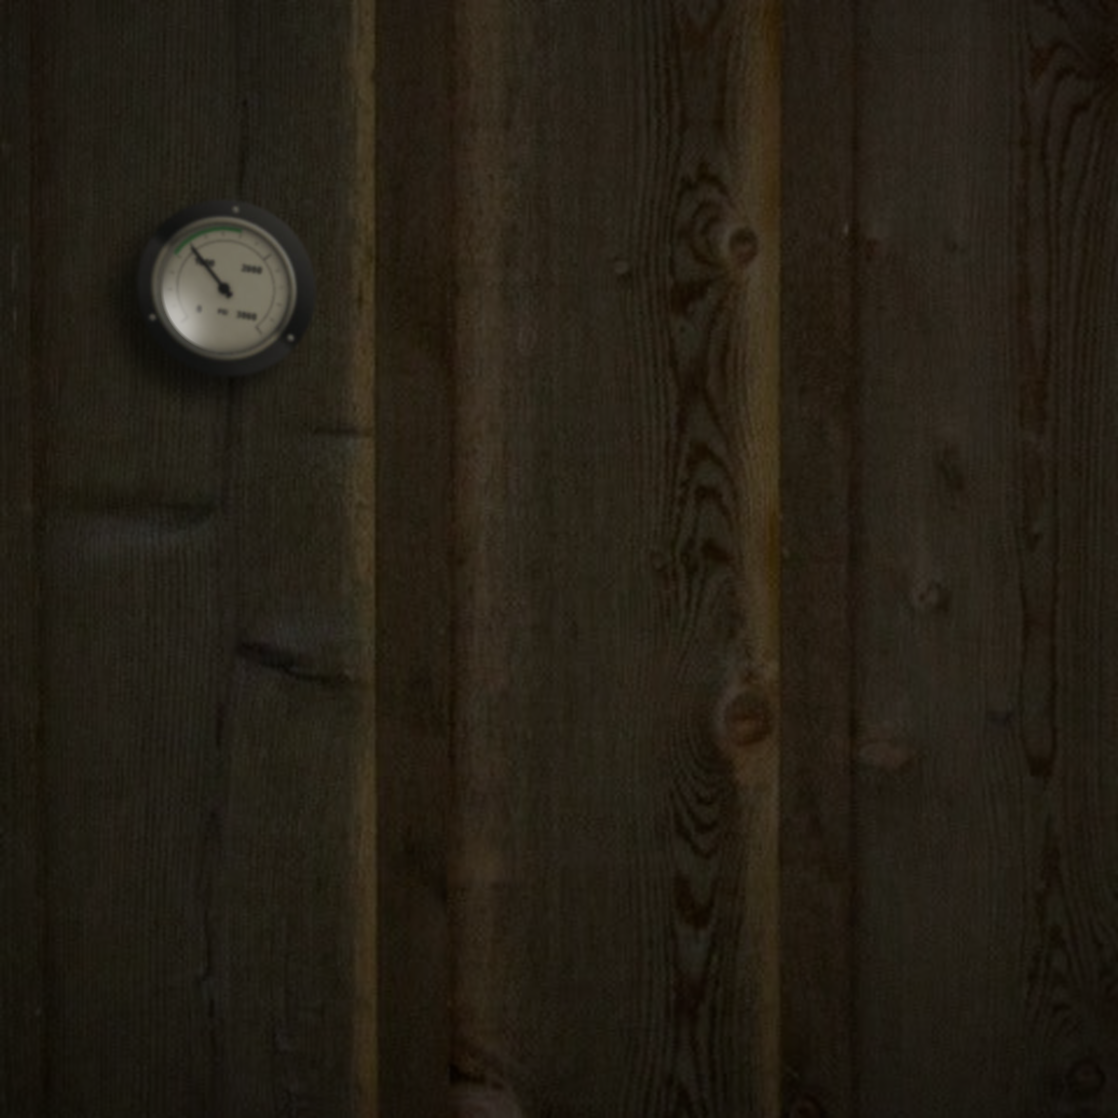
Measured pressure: 1000 psi
